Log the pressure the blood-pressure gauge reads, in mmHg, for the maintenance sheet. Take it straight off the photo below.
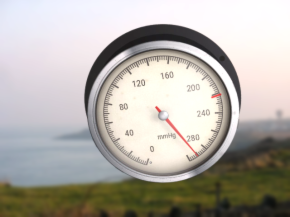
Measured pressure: 290 mmHg
